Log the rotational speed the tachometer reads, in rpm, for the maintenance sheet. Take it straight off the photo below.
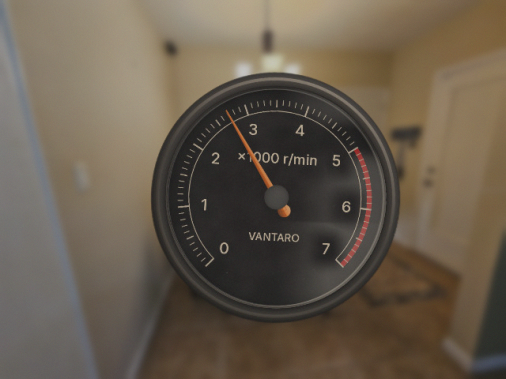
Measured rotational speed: 2700 rpm
